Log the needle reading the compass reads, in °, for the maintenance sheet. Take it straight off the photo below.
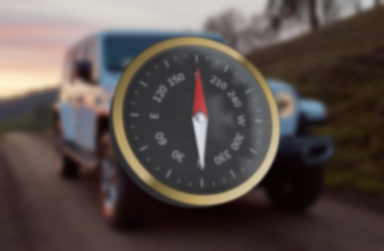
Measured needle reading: 180 °
